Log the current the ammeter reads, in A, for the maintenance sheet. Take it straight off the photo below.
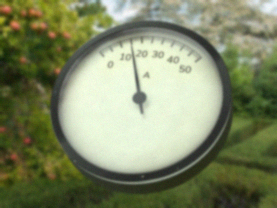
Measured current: 15 A
